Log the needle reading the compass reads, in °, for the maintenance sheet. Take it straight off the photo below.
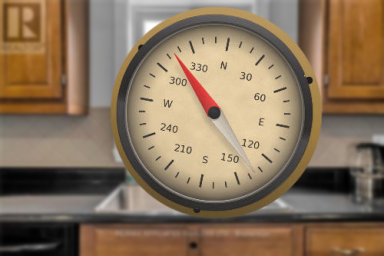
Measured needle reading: 315 °
